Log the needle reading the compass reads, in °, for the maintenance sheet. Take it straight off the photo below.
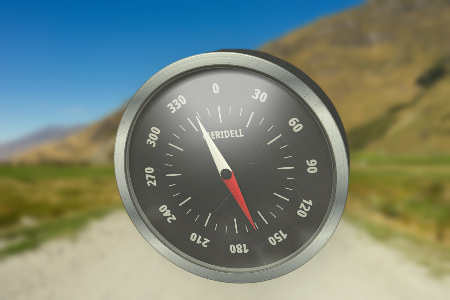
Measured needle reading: 160 °
